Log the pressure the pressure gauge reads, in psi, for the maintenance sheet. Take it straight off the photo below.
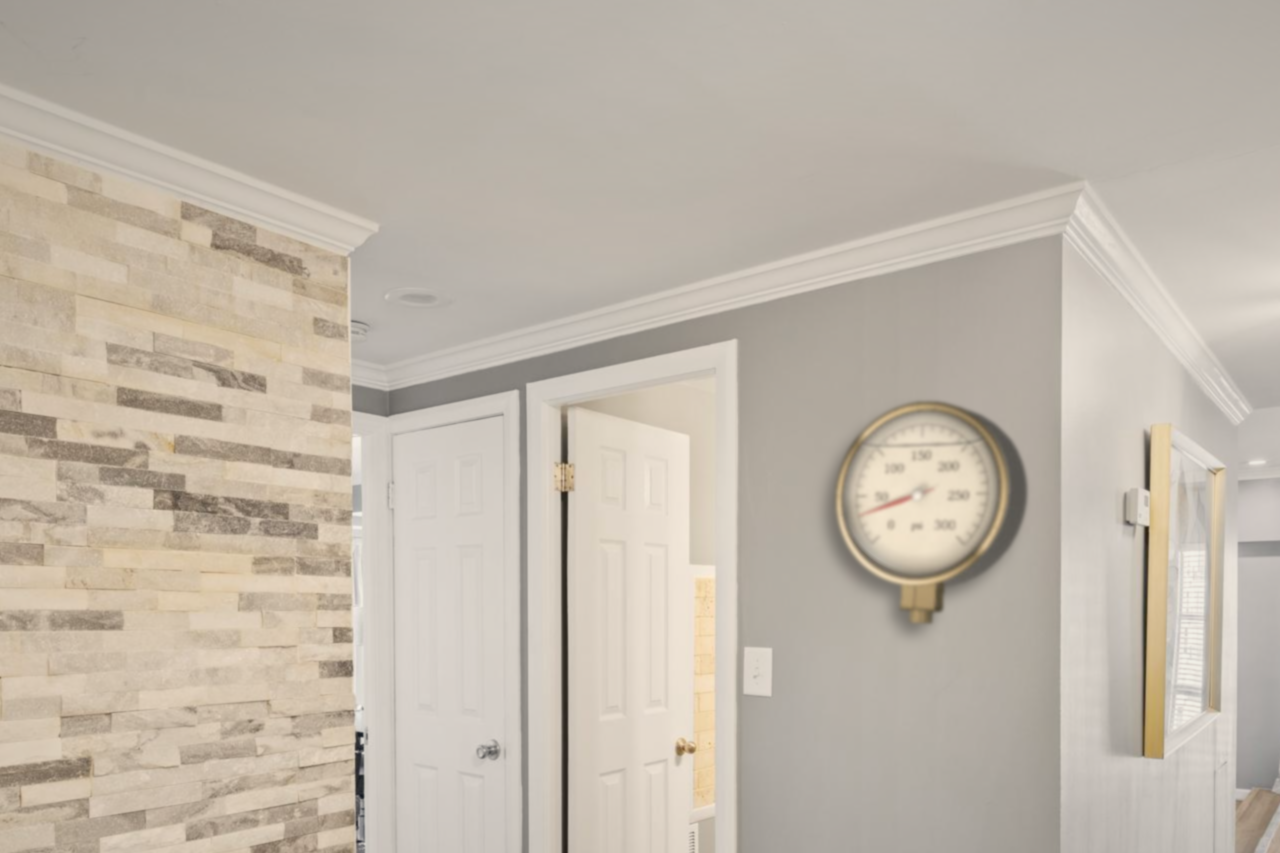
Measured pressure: 30 psi
